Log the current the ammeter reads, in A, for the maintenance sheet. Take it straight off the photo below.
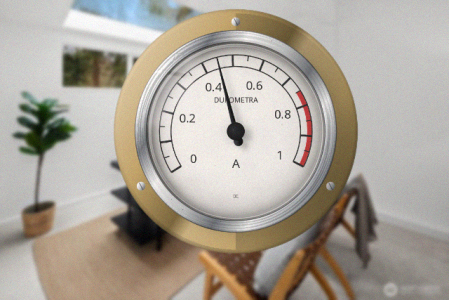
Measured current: 0.45 A
